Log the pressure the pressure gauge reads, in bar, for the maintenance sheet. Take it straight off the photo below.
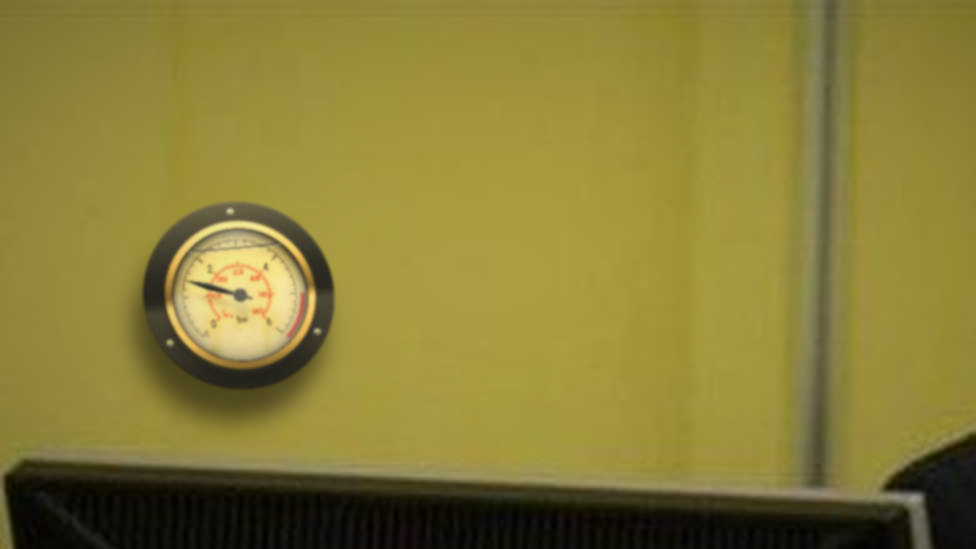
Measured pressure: 1.4 bar
